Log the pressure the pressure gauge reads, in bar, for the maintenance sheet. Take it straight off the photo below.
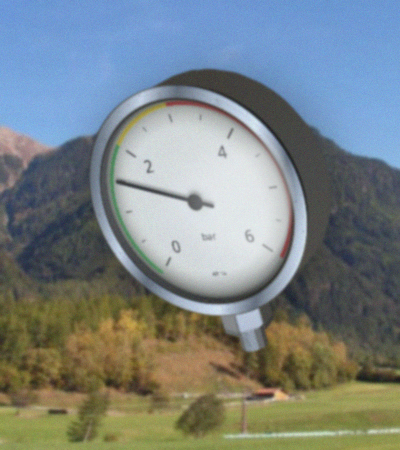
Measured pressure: 1.5 bar
